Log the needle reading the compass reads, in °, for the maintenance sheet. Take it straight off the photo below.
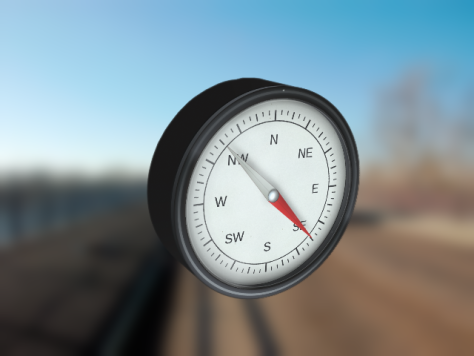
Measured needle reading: 135 °
